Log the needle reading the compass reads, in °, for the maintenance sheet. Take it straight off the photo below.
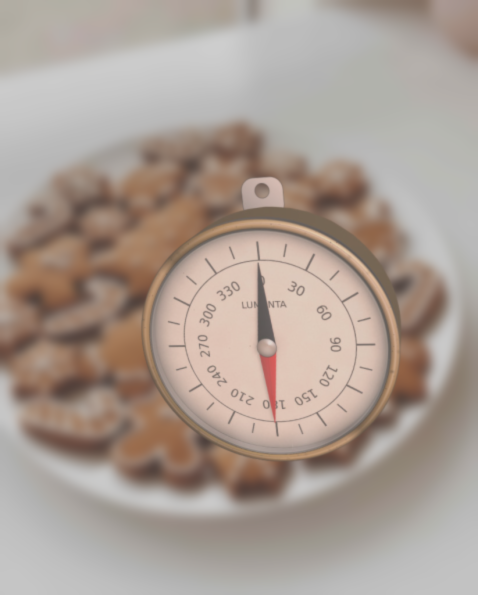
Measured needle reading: 180 °
